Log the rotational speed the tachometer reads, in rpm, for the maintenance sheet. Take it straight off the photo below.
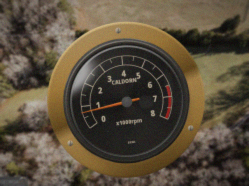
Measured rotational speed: 750 rpm
